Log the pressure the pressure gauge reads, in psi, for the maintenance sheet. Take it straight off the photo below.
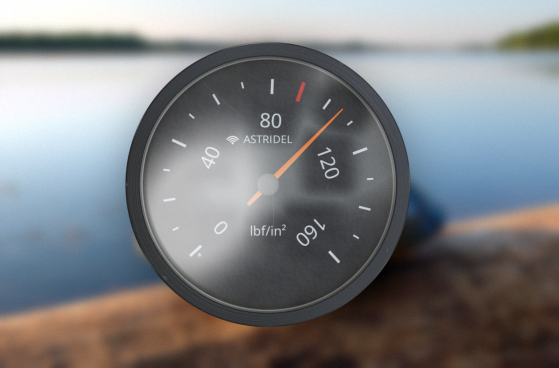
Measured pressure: 105 psi
